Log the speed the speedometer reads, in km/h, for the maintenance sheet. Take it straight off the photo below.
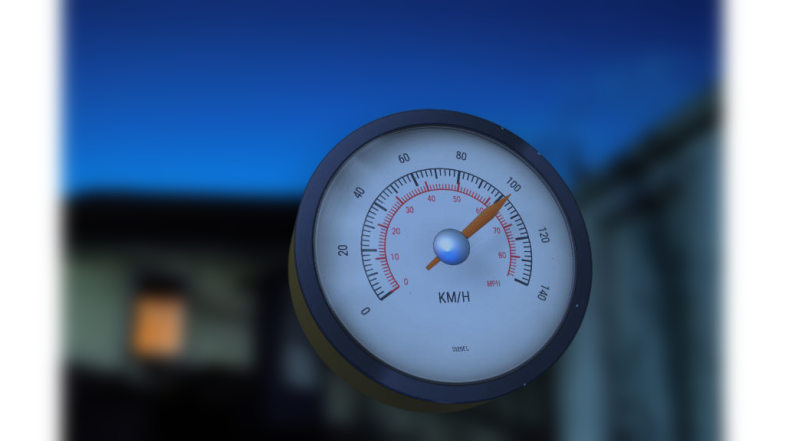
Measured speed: 102 km/h
